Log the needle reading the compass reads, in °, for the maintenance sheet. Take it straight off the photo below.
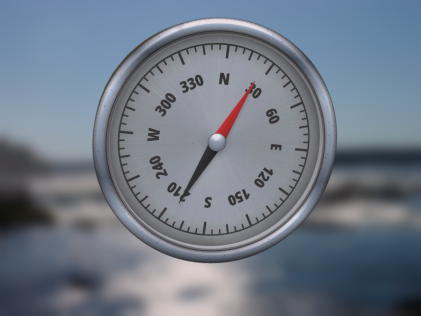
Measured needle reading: 25 °
